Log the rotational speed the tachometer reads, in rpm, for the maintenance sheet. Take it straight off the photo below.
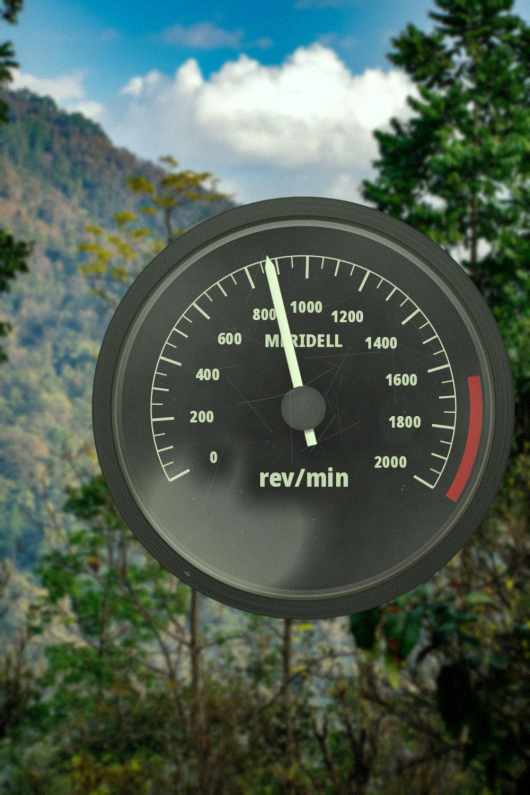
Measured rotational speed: 875 rpm
